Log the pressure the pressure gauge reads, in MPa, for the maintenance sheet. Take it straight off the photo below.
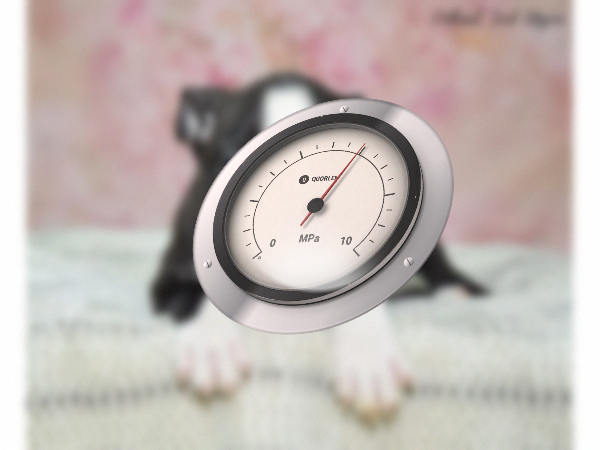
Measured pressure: 6 MPa
